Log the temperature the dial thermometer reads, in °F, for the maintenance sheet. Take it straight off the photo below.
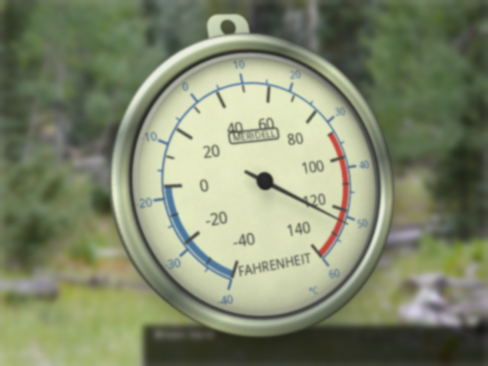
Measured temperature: 125 °F
